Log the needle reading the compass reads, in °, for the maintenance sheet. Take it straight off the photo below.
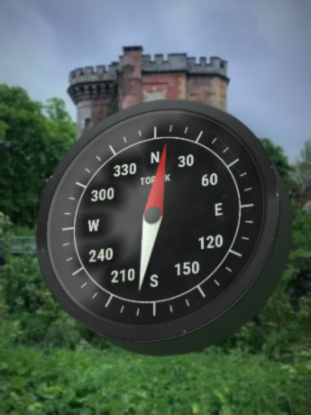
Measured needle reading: 10 °
